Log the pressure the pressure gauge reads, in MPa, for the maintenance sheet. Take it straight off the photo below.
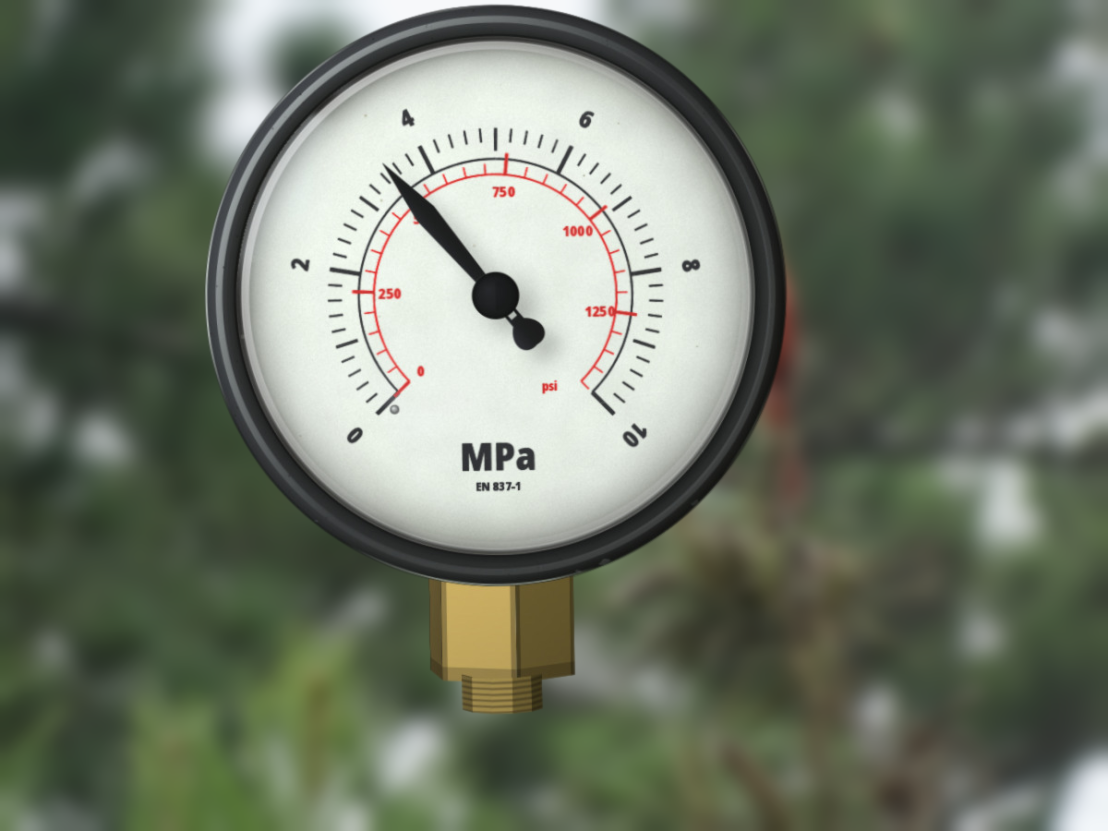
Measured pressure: 3.5 MPa
